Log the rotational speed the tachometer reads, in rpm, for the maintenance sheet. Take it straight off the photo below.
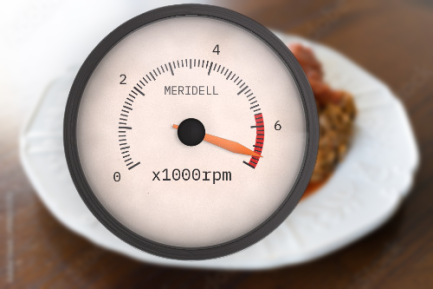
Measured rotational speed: 6700 rpm
